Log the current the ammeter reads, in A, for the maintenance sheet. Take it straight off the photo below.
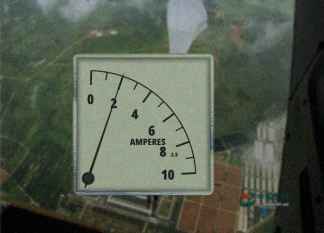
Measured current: 2 A
